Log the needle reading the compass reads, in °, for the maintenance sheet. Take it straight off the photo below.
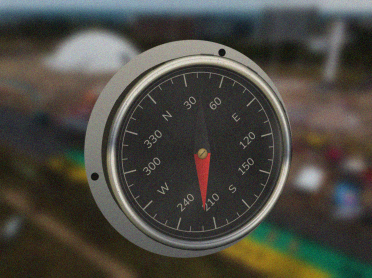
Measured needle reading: 220 °
